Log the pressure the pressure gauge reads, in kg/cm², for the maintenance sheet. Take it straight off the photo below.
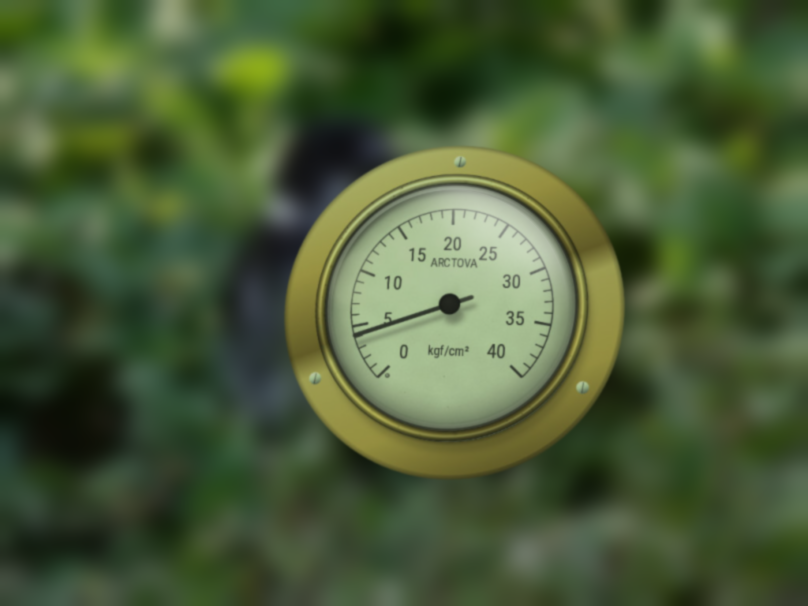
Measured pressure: 4 kg/cm²
